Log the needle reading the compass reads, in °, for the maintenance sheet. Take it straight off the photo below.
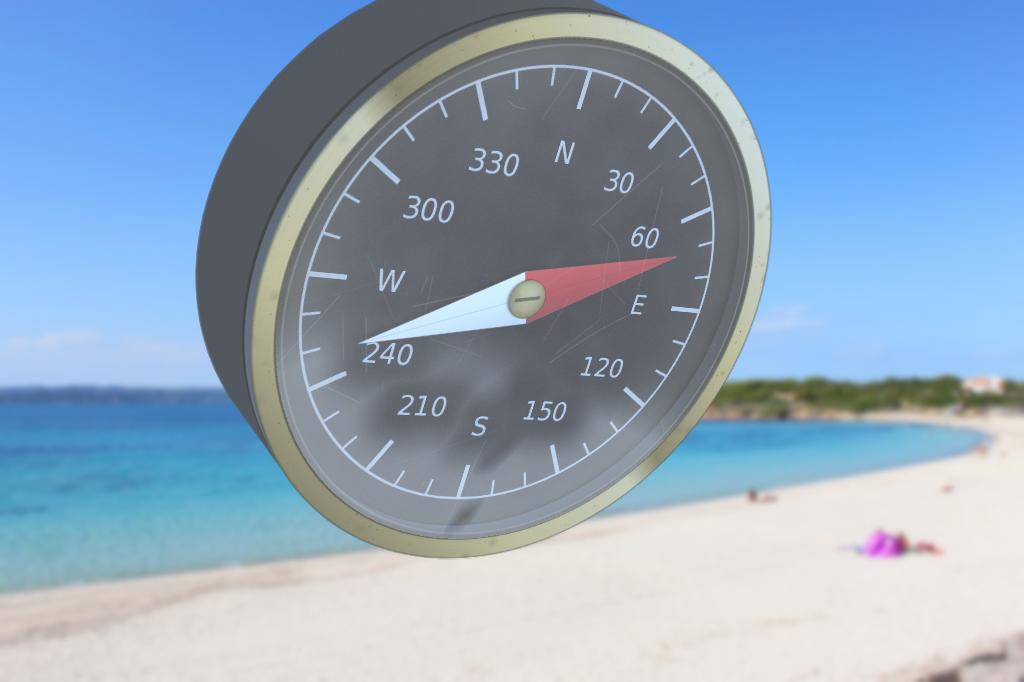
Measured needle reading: 70 °
